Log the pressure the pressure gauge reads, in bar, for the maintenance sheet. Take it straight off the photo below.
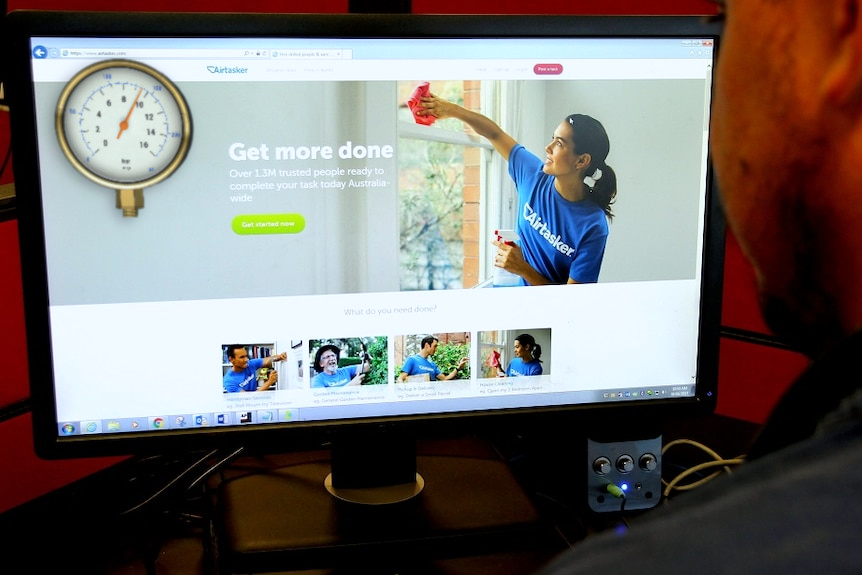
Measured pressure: 9.5 bar
